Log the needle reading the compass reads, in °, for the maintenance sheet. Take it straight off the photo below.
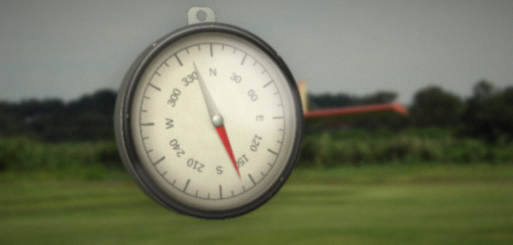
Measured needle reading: 160 °
